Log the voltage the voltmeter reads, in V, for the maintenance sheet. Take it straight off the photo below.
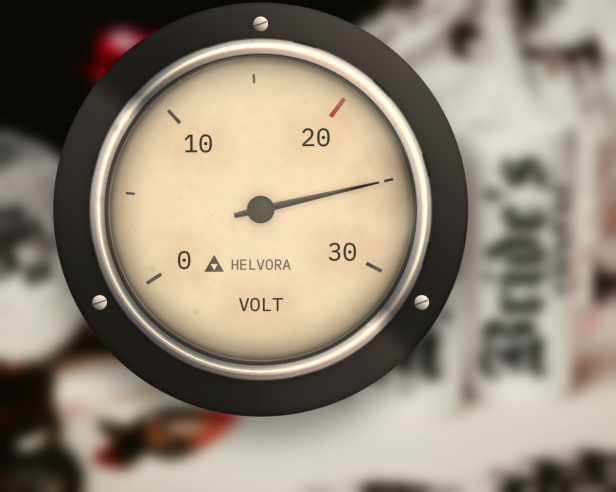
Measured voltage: 25 V
